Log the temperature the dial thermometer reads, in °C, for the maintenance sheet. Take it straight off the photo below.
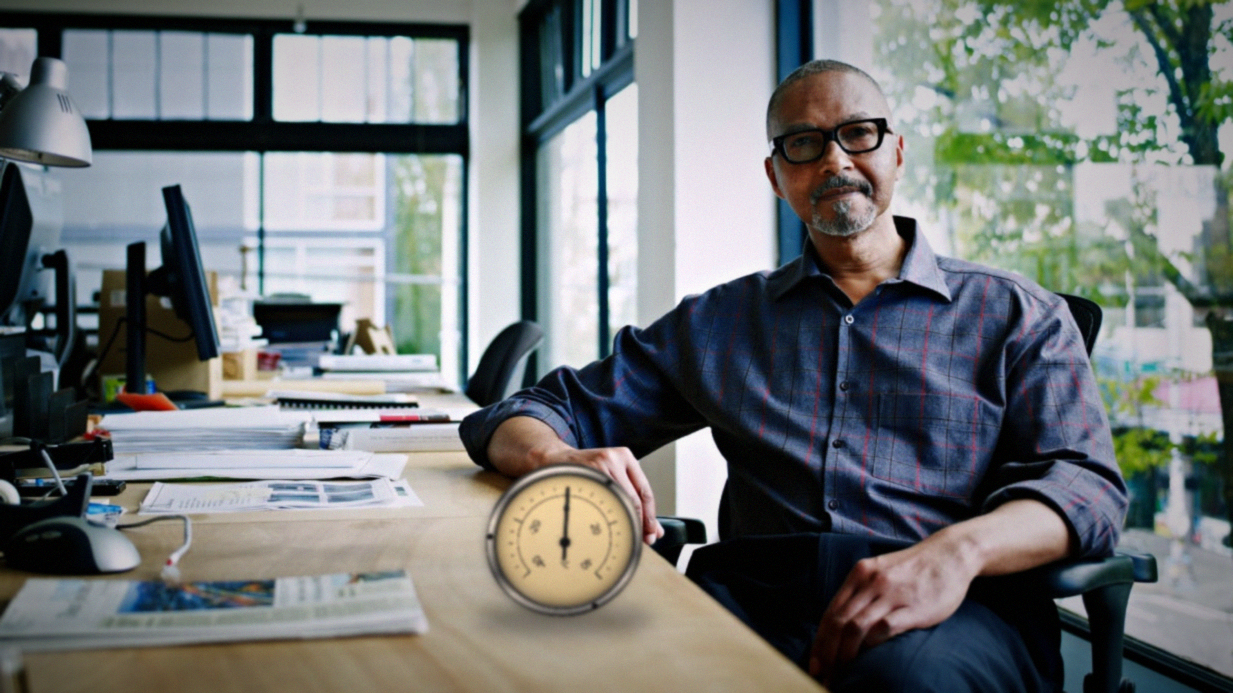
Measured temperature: 0 °C
